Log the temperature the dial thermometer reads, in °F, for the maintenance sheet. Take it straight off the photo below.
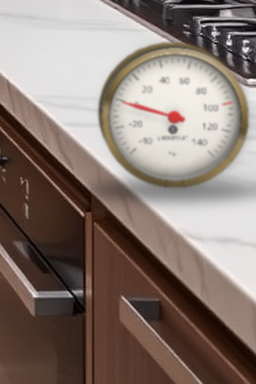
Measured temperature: 0 °F
